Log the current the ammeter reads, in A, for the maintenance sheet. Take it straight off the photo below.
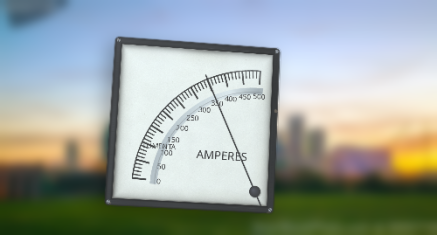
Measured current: 350 A
